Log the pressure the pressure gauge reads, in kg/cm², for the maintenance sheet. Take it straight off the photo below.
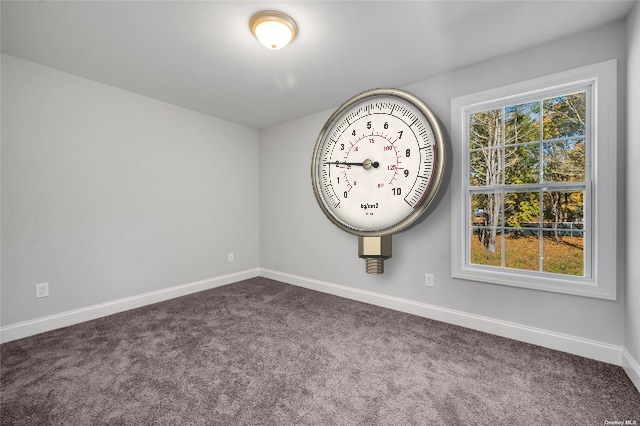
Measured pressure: 2 kg/cm²
